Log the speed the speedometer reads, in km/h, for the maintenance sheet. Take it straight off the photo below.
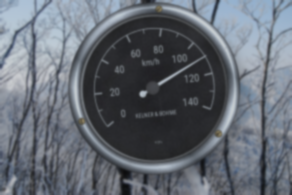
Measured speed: 110 km/h
